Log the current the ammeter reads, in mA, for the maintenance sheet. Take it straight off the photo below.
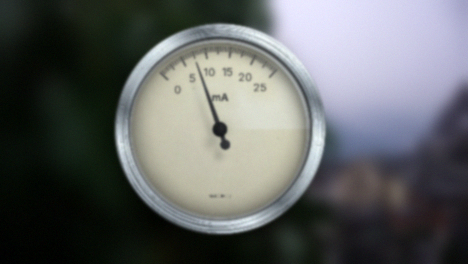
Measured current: 7.5 mA
